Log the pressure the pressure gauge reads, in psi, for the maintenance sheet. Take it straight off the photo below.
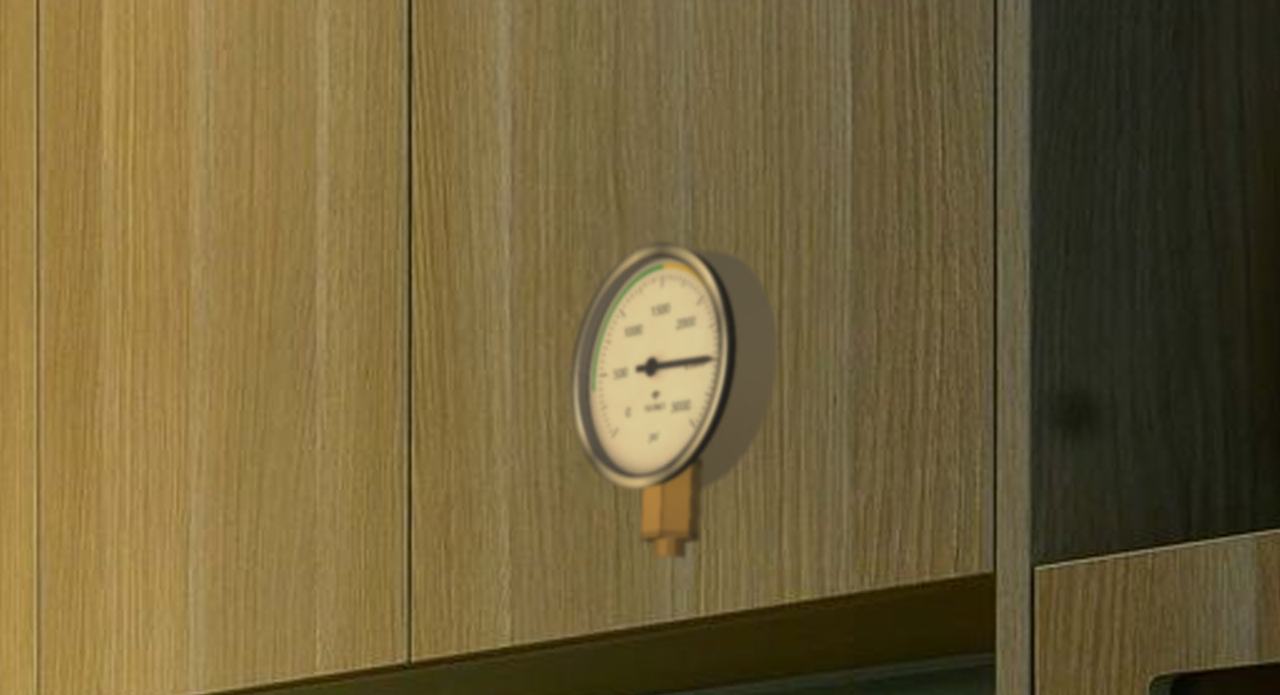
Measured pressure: 2500 psi
